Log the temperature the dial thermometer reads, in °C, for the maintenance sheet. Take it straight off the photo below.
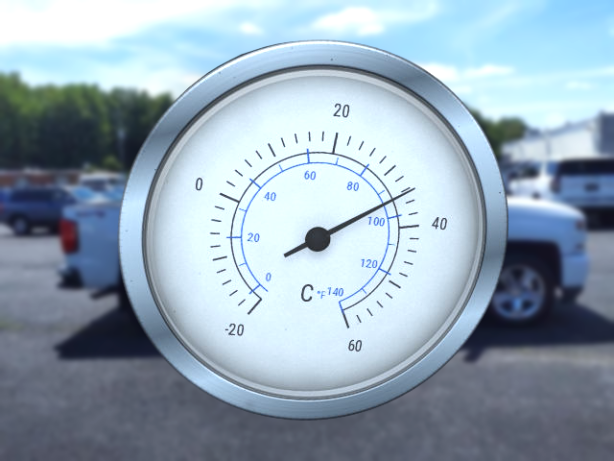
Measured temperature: 34 °C
